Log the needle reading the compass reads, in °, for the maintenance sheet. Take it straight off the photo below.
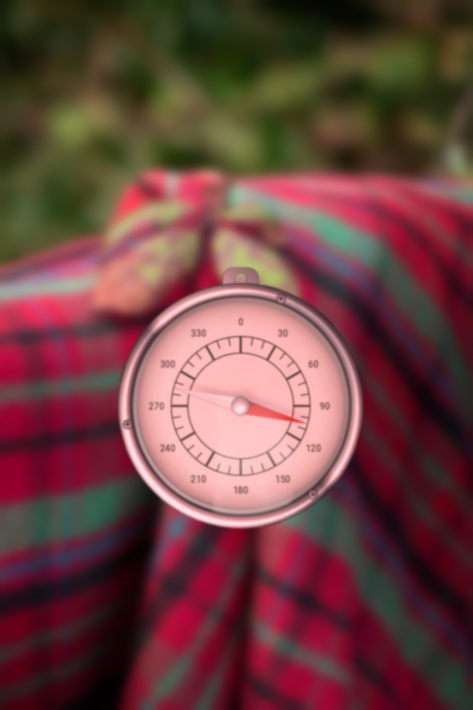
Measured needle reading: 105 °
